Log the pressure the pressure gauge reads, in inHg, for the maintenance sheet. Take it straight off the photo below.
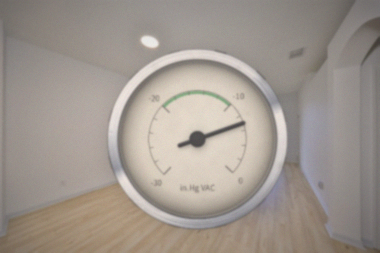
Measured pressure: -7 inHg
